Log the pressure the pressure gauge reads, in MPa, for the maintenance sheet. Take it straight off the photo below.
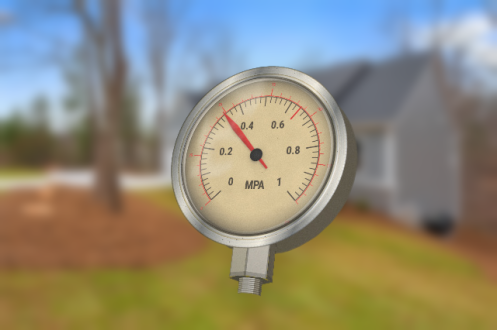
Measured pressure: 0.34 MPa
